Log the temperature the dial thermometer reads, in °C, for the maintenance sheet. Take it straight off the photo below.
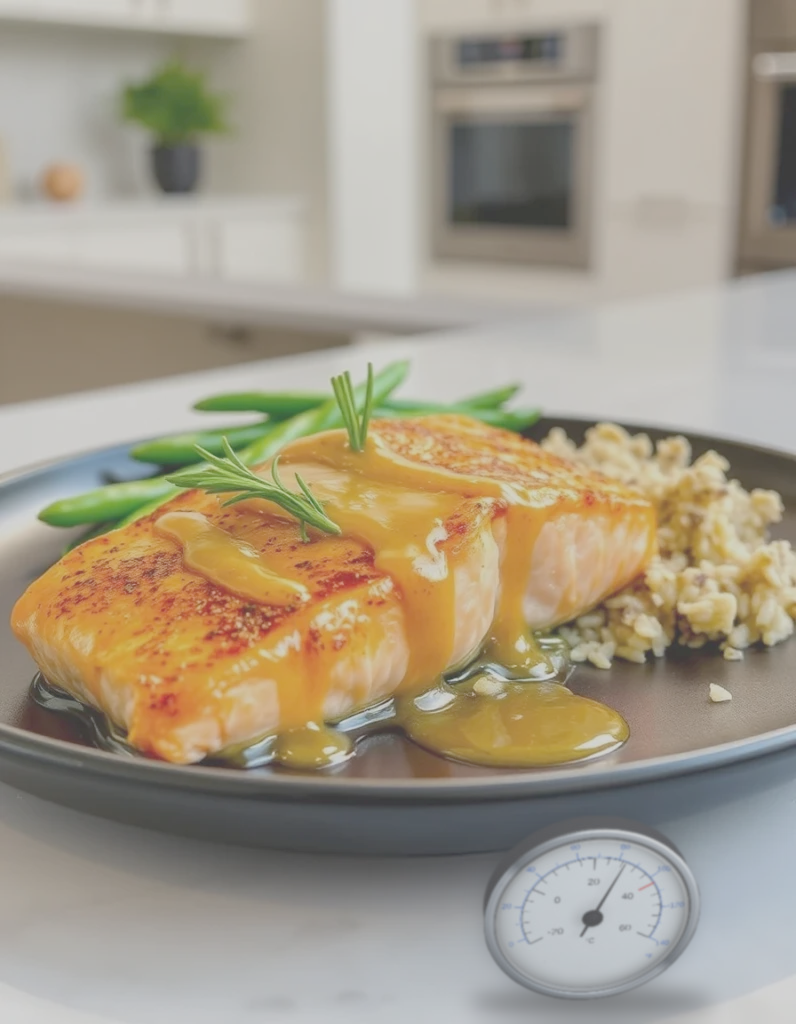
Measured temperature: 28 °C
